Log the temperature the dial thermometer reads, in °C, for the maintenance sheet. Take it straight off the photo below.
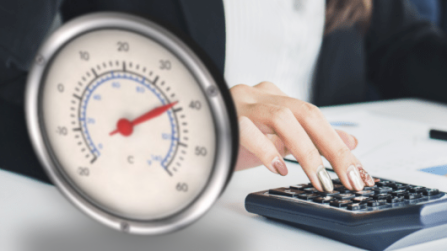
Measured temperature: 38 °C
